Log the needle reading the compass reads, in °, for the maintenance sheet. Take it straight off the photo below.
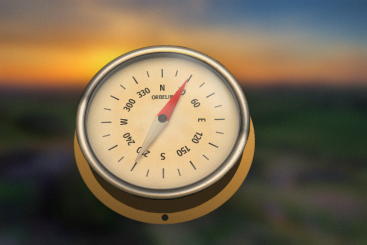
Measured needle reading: 30 °
